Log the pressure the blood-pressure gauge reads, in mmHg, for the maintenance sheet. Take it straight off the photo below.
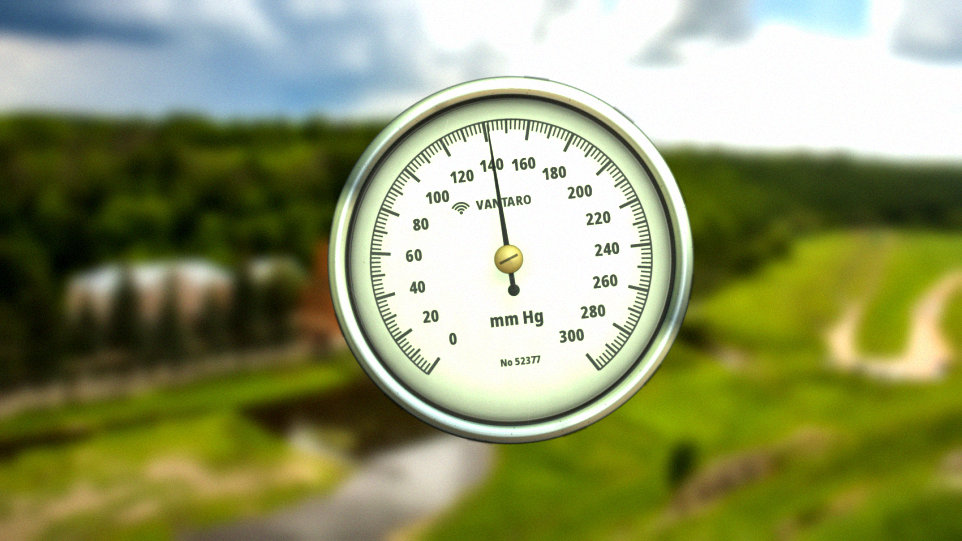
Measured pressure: 142 mmHg
